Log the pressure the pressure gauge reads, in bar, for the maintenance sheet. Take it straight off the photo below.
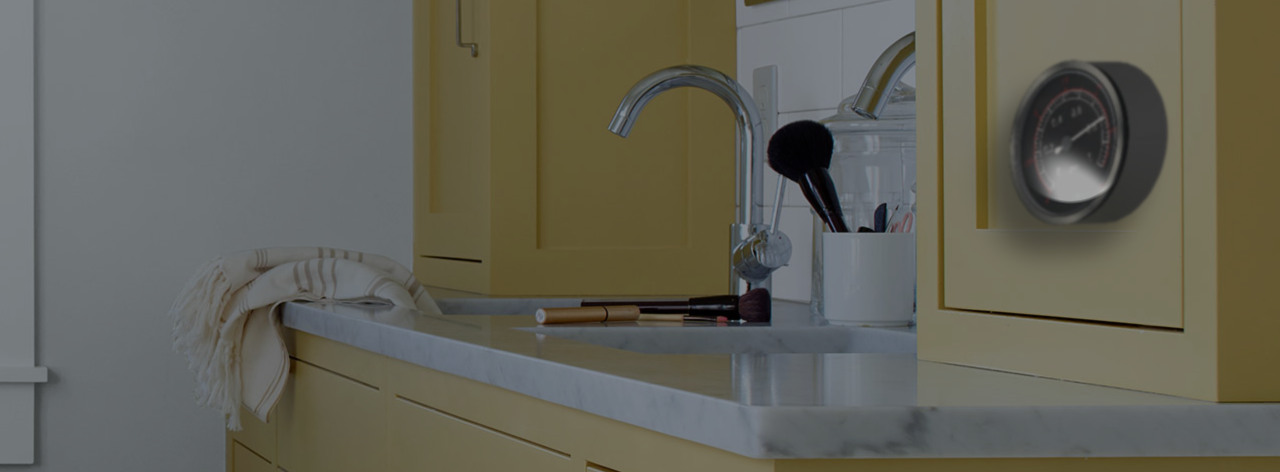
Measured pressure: 0.8 bar
